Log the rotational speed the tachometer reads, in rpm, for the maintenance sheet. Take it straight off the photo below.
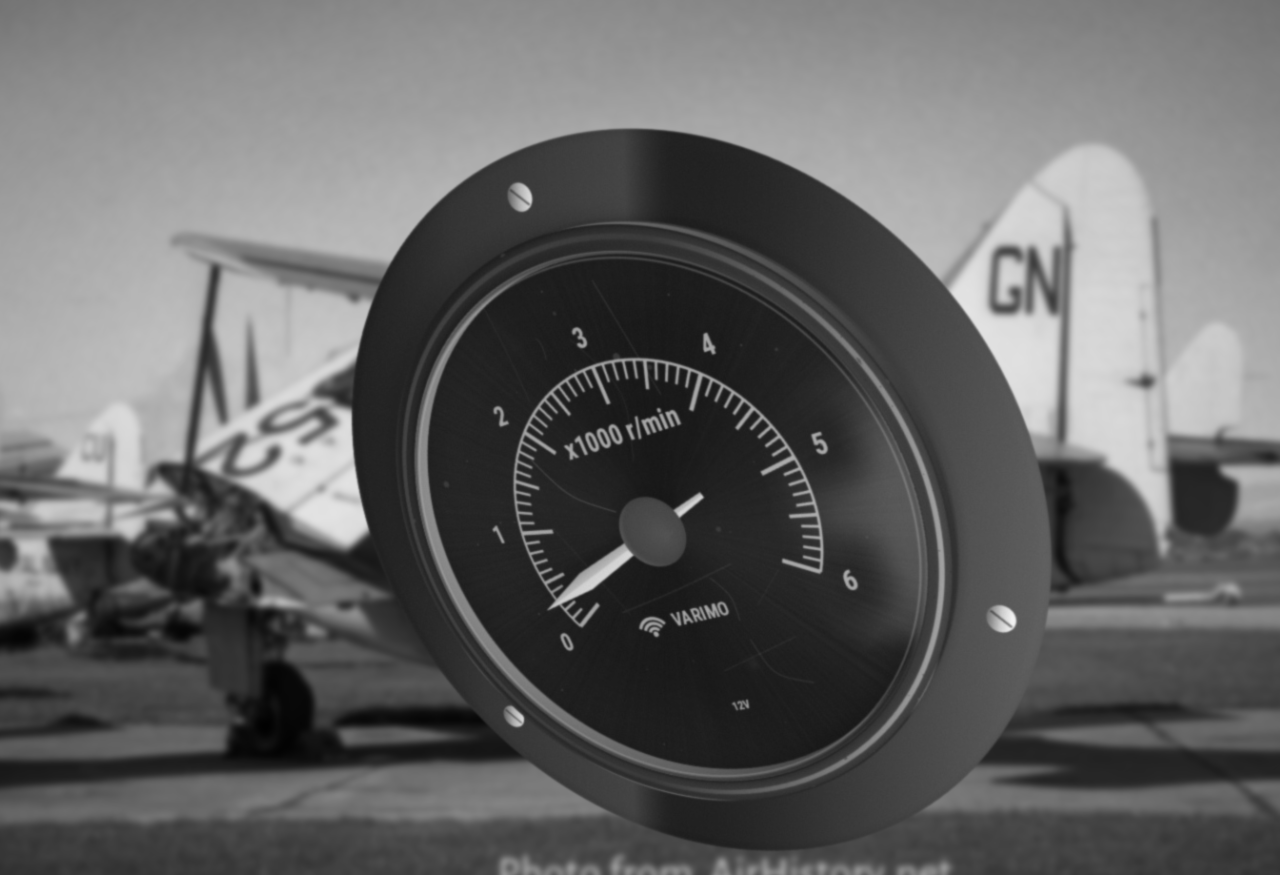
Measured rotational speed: 300 rpm
